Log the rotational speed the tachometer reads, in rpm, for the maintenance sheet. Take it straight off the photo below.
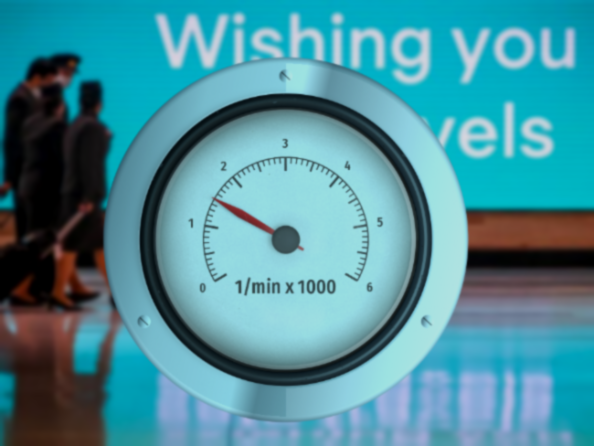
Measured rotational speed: 1500 rpm
